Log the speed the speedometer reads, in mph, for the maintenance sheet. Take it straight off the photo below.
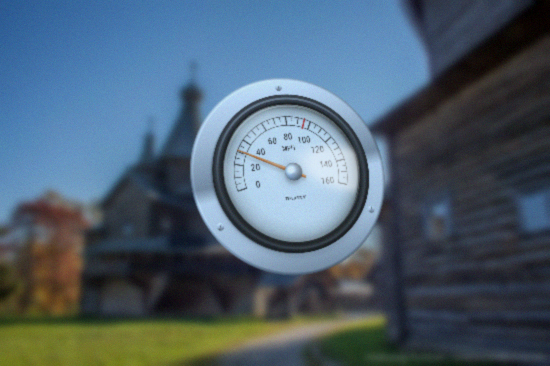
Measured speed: 30 mph
